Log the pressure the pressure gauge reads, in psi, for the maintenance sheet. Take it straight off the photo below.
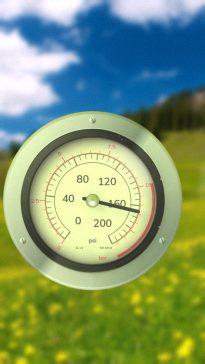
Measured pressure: 165 psi
